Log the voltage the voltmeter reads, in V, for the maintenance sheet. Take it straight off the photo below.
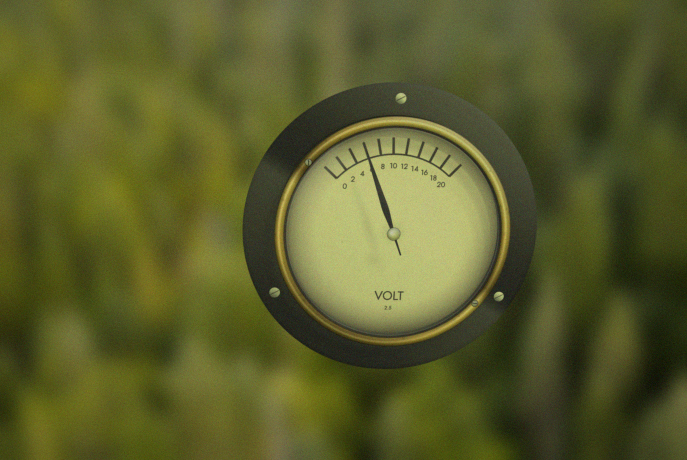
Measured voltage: 6 V
